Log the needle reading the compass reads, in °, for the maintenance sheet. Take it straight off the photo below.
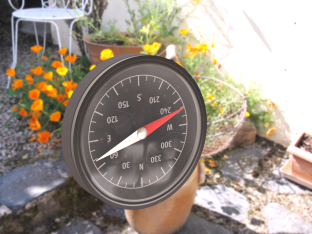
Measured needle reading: 250 °
